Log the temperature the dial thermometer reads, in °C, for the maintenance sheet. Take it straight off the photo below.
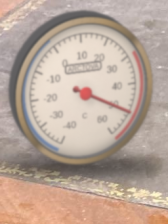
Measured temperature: 50 °C
